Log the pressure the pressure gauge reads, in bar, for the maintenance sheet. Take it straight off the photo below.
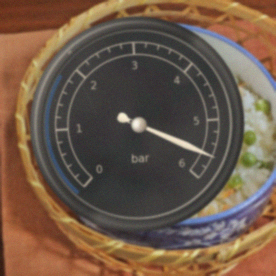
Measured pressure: 5.6 bar
